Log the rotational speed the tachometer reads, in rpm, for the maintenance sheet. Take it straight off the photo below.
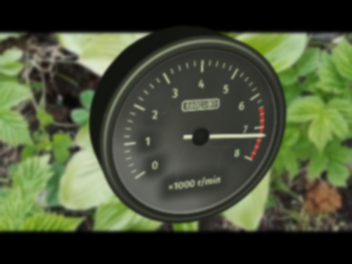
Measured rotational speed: 7200 rpm
